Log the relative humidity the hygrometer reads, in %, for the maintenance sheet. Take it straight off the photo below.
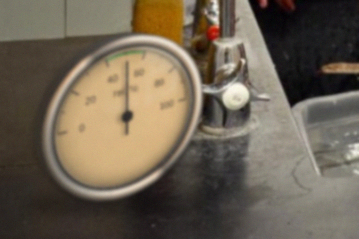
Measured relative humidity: 50 %
